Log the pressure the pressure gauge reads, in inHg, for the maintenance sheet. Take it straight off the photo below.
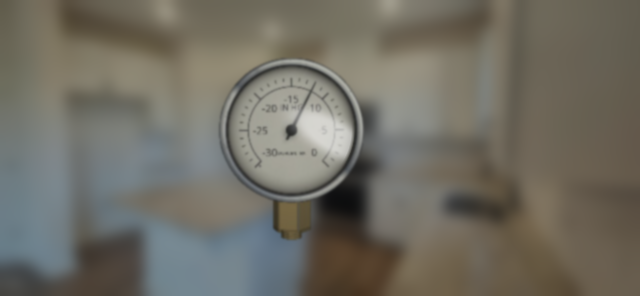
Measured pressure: -12 inHg
